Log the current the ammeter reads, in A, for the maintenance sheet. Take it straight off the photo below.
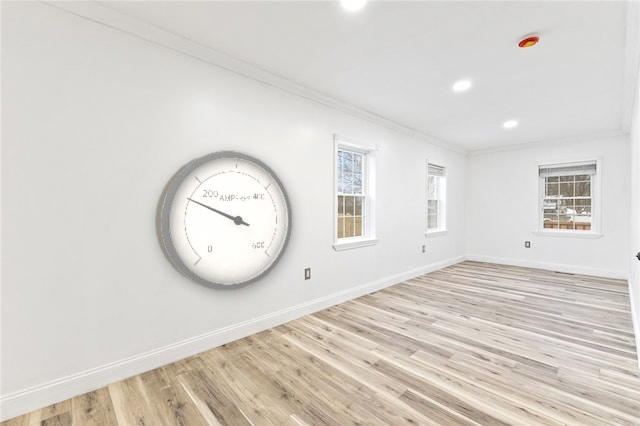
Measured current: 150 A
